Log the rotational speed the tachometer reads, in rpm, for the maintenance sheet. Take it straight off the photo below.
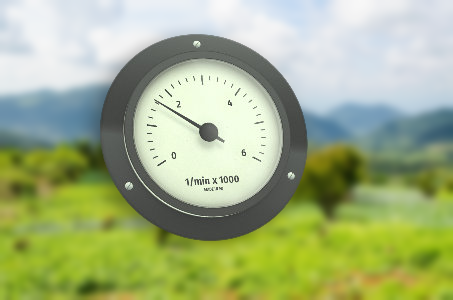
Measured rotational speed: 1600 rpm
